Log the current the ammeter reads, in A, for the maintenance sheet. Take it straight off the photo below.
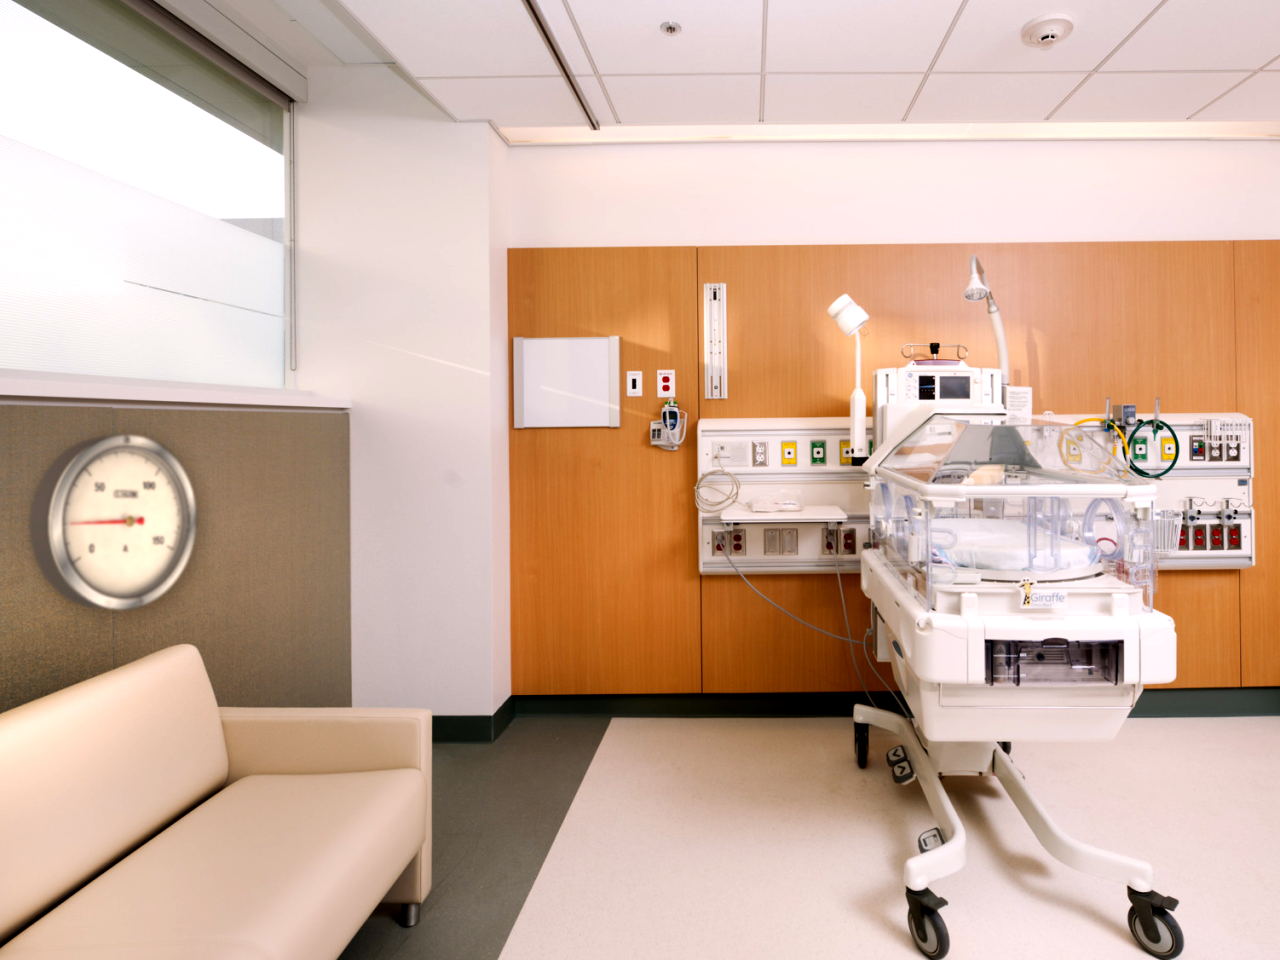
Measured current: 20 A
